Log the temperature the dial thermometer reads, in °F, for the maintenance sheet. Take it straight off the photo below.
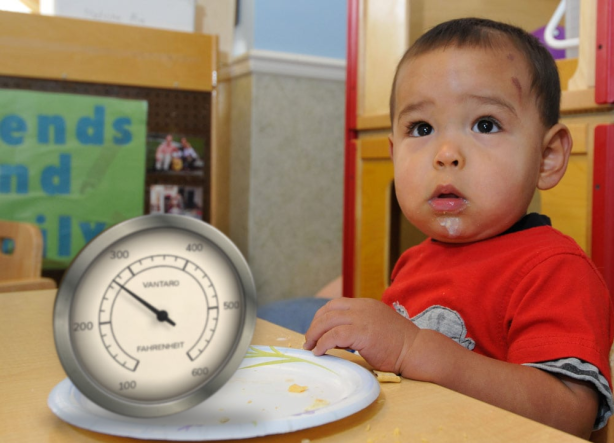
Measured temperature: 270 °F
